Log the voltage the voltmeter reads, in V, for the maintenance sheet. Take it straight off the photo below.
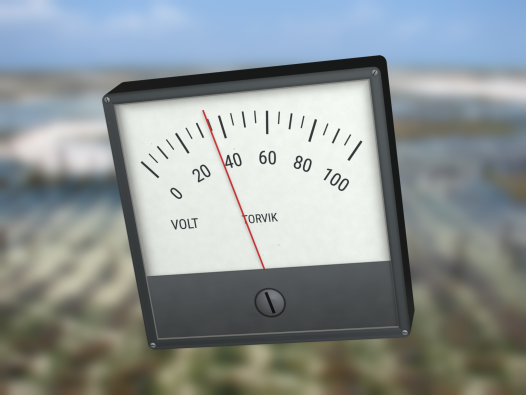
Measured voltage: 35 V
